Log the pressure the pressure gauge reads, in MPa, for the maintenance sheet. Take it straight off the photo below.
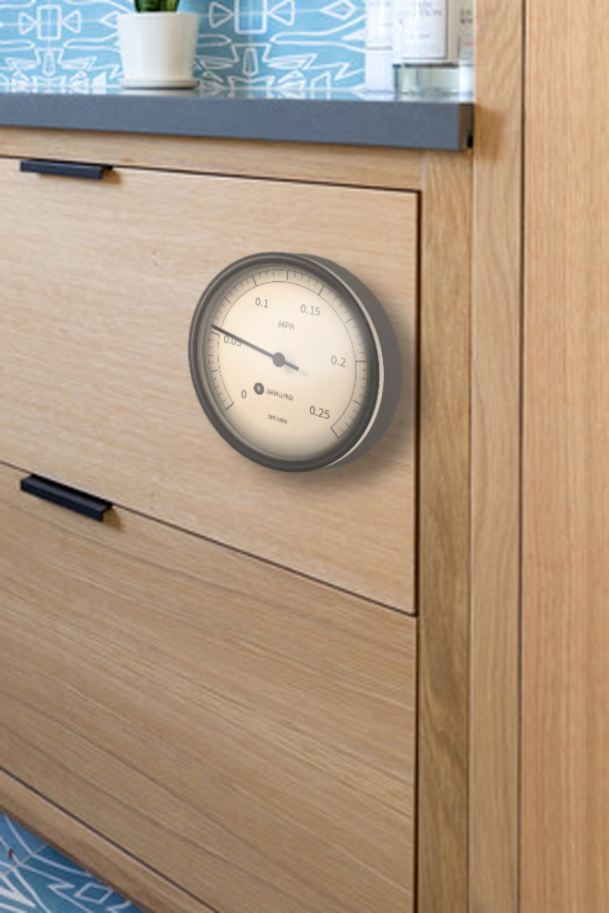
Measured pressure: 0.055 MPa
